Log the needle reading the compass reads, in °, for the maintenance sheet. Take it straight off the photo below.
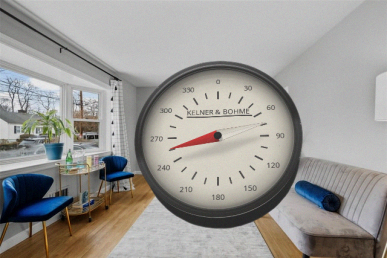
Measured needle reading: 255 °
